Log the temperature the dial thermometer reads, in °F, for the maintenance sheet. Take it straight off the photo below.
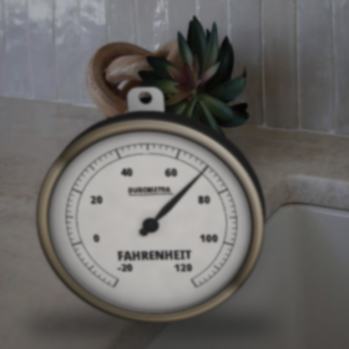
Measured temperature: 70 °F
